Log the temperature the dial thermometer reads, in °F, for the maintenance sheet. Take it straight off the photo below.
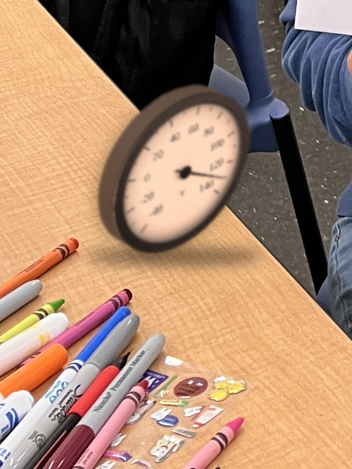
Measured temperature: 130 °F
